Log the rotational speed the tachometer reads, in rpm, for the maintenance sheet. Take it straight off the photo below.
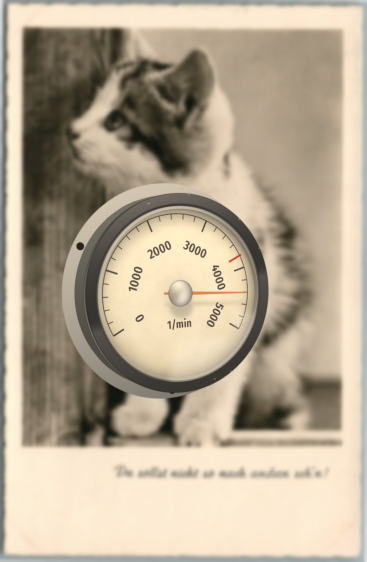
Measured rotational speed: 4400 rpm
